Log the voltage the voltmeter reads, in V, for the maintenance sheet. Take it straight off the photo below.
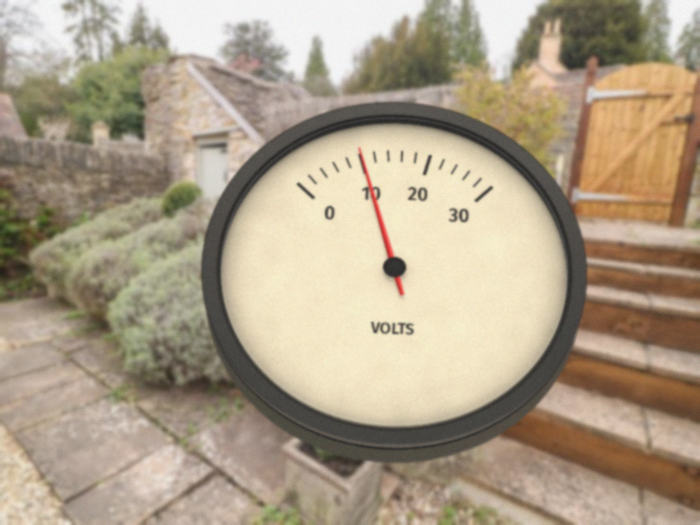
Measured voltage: 10 V
